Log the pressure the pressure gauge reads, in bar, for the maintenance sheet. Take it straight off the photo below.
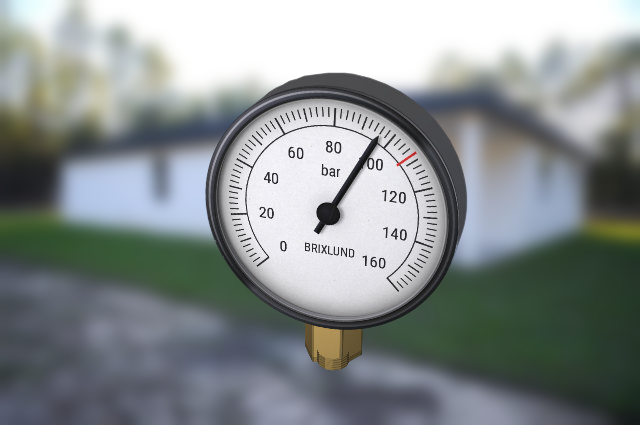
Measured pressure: 96 bar
